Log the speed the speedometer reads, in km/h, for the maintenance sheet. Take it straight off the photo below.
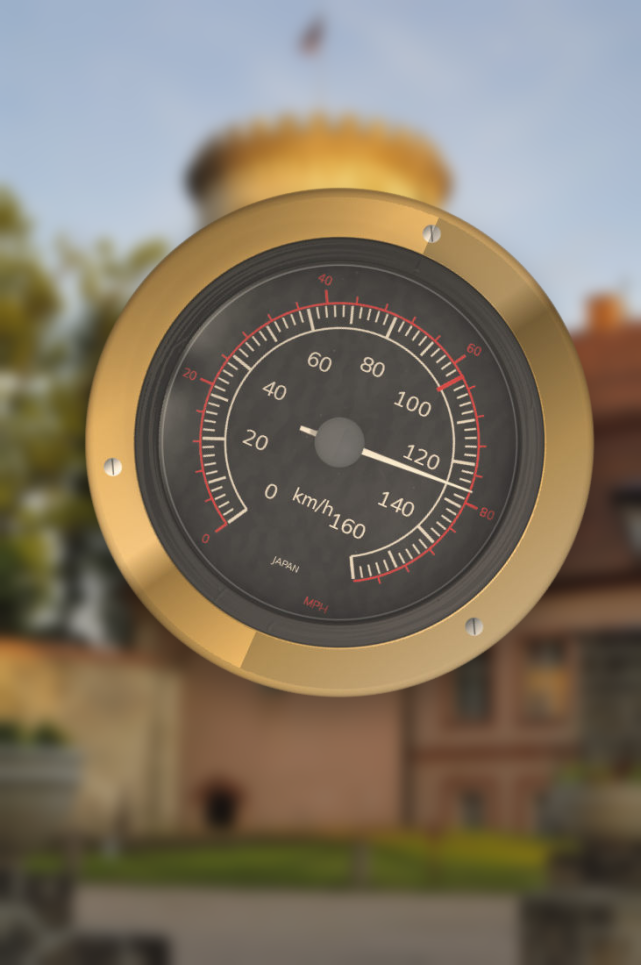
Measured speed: 126 km/h
